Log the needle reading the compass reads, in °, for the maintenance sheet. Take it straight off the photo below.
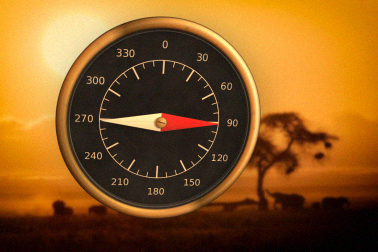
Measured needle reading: 90 °
